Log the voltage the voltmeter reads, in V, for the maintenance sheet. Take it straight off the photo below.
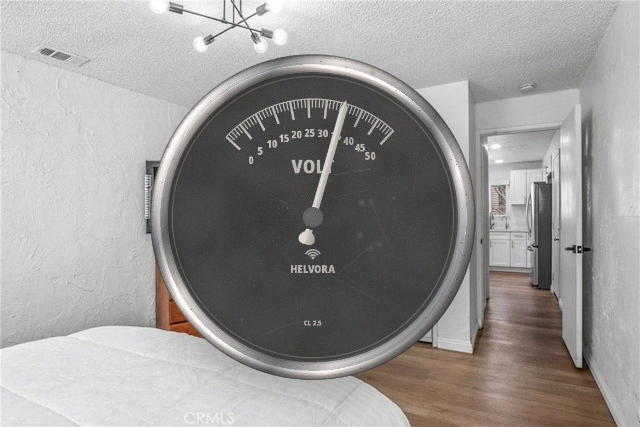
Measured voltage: 35 V
